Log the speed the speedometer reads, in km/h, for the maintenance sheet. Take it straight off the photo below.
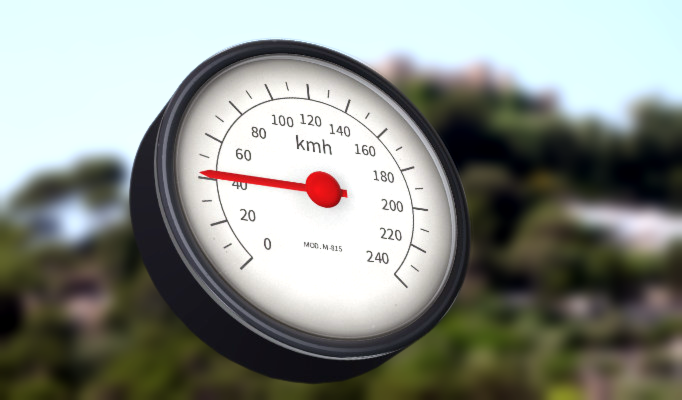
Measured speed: 40 km/h
